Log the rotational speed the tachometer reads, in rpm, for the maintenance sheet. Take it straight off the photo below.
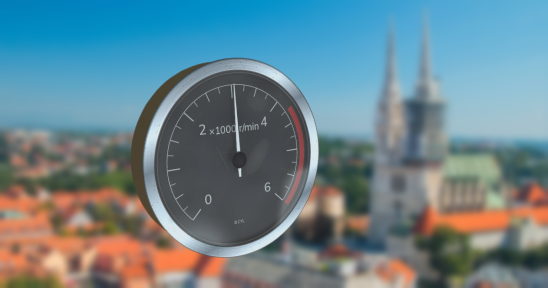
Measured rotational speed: 3000 rpm
